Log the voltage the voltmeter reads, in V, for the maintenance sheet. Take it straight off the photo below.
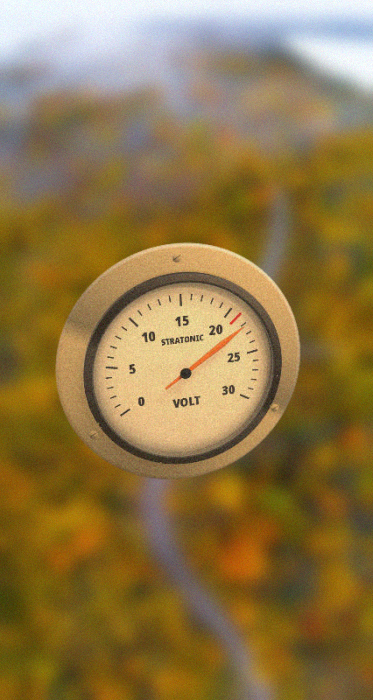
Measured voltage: 22 V
